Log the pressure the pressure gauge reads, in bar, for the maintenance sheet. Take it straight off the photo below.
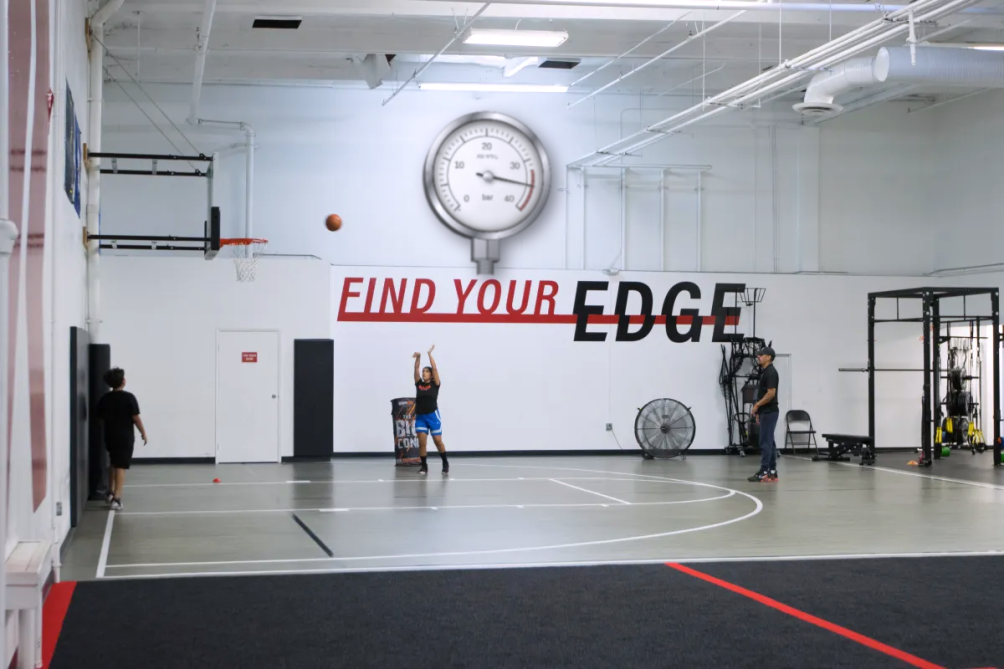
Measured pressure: 35 bar
